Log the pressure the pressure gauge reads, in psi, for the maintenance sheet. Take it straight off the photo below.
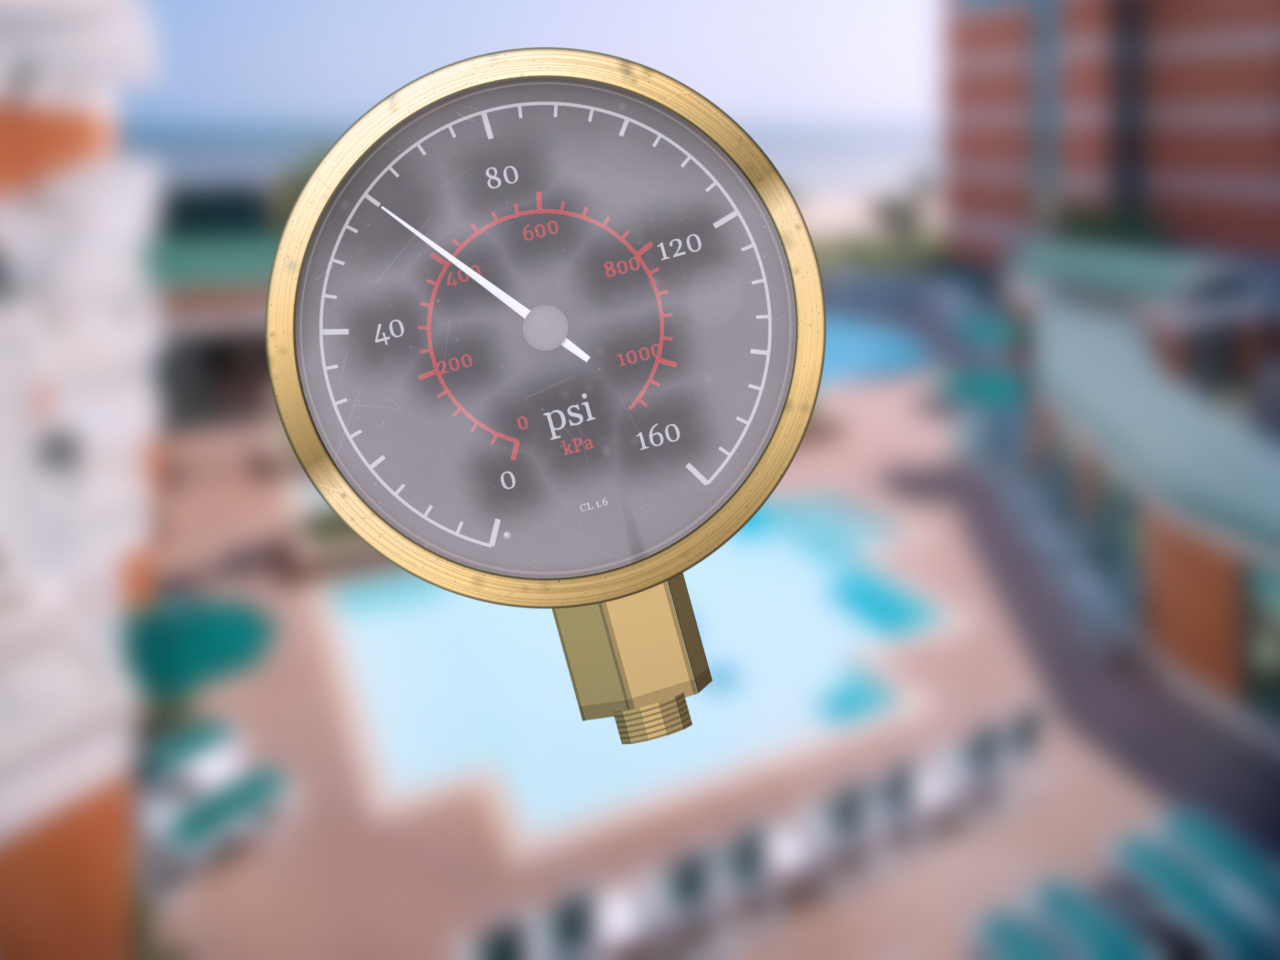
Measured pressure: 60 psi
